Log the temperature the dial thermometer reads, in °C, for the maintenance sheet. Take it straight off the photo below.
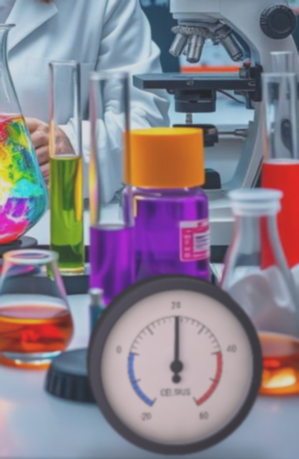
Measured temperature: 20 °C
